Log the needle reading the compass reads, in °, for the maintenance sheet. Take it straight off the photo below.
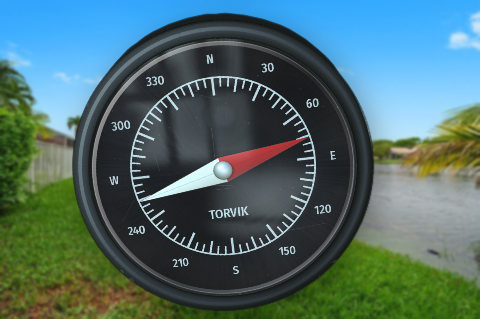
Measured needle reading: 75 °
